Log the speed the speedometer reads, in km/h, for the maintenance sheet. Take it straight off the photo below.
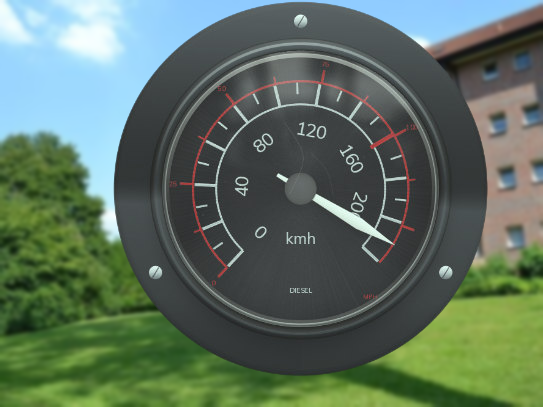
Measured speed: 210 km/h
